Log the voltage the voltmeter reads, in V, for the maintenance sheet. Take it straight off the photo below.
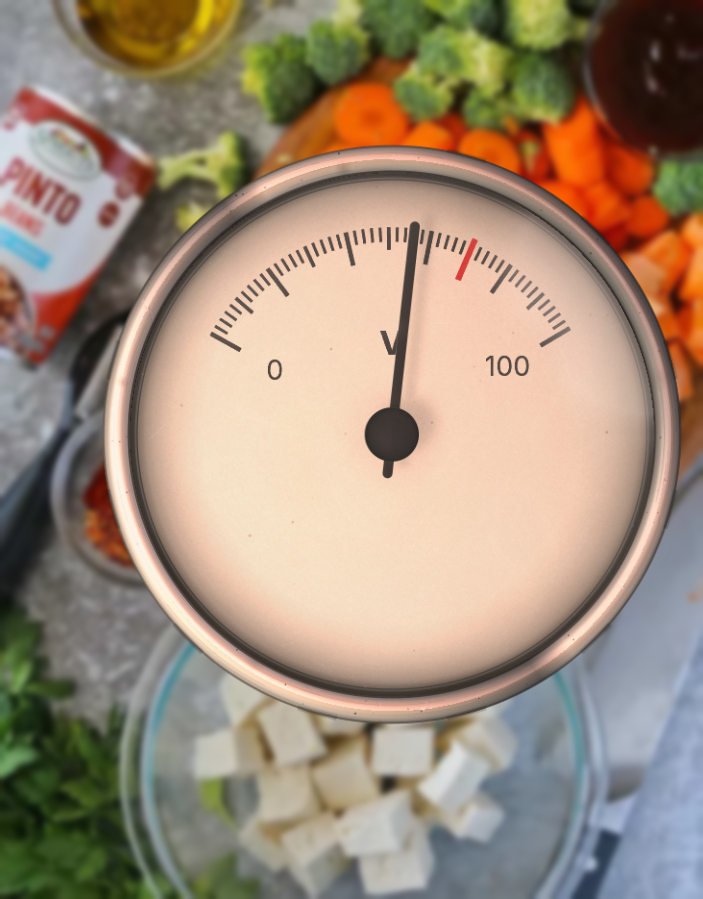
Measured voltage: 56 V
